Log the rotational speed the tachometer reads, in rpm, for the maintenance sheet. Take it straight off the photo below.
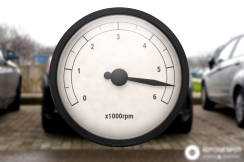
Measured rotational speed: 5500 rpm
